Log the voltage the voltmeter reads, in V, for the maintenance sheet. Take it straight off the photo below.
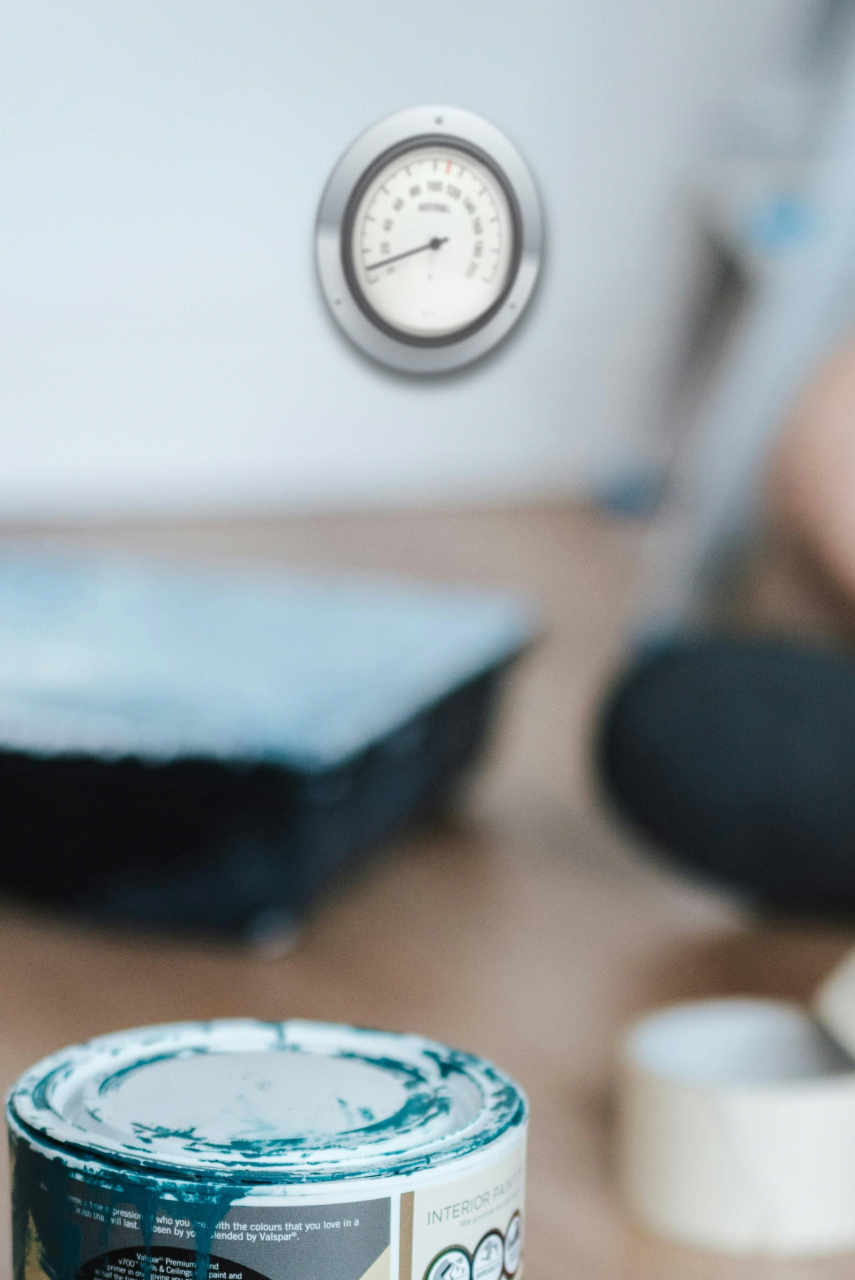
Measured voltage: 10 V
